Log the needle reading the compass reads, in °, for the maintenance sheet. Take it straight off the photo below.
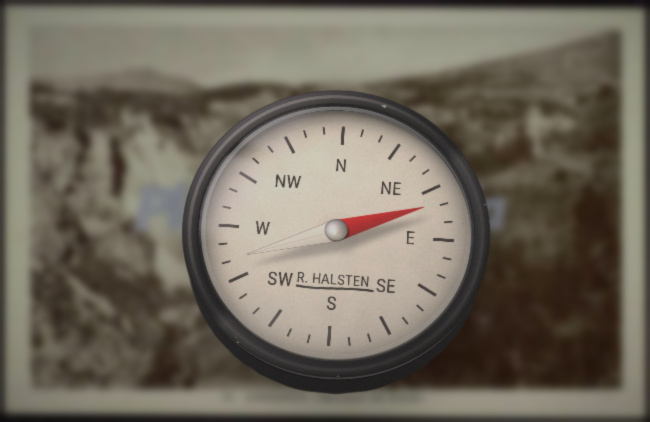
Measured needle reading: 70 °
